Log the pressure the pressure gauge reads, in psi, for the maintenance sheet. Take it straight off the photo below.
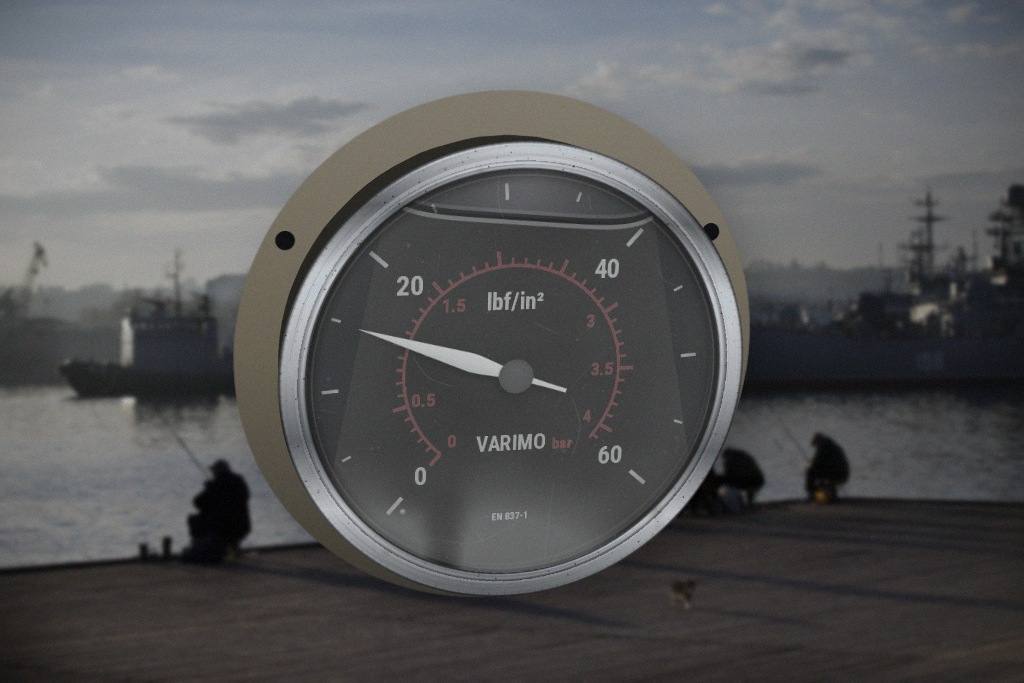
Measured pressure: 15 psi
